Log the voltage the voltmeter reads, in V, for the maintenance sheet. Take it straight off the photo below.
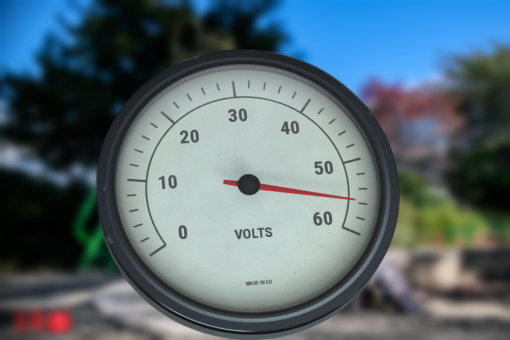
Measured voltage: 56 V
